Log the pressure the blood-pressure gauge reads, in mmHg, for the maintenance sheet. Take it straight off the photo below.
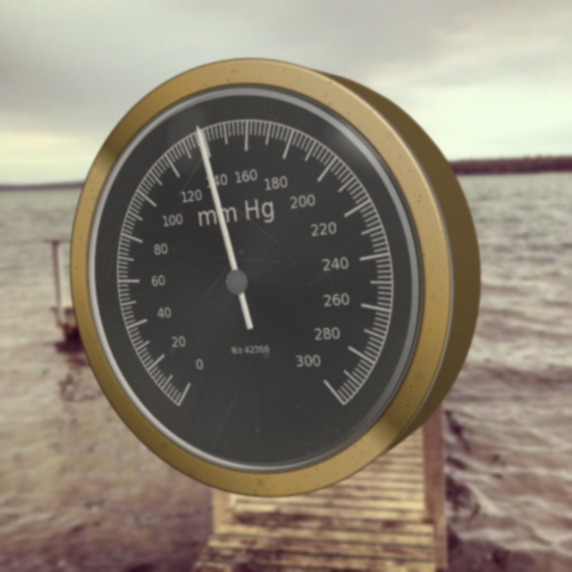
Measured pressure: 140 mmHg
